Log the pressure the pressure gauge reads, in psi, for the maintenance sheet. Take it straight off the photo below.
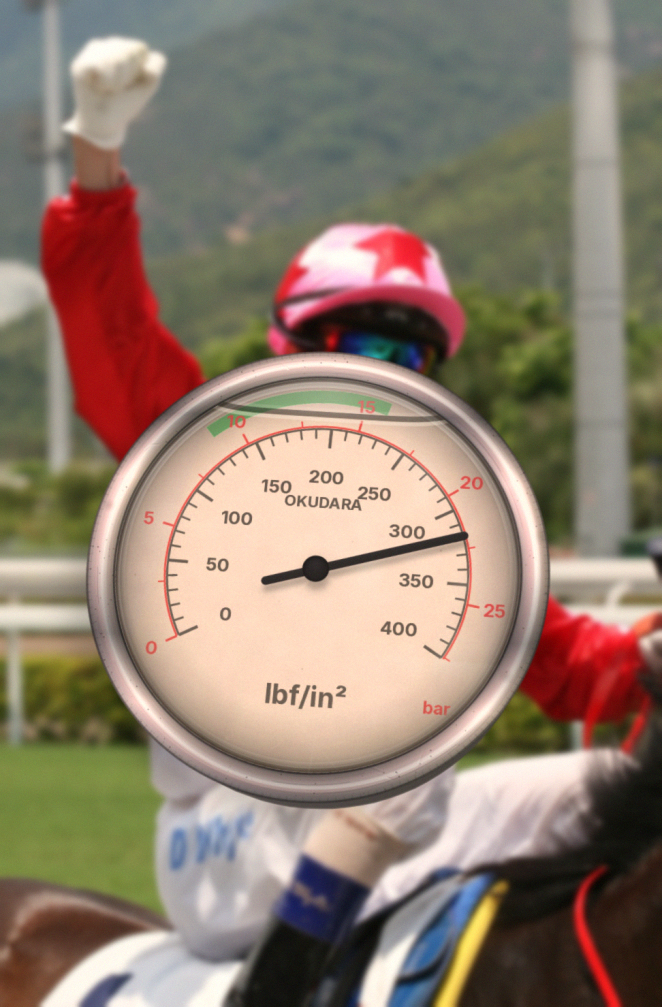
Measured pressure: 320 psi
